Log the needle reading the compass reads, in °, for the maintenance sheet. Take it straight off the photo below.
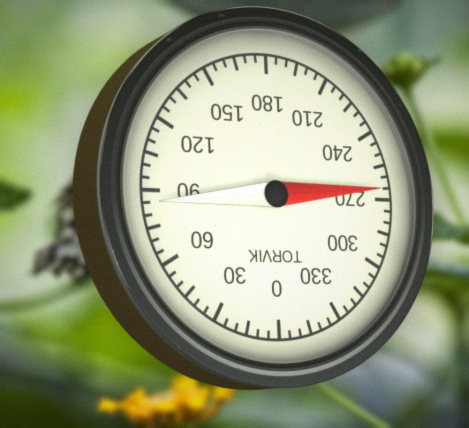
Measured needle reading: 265 °
